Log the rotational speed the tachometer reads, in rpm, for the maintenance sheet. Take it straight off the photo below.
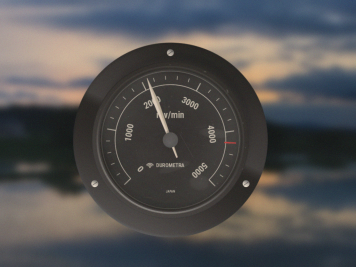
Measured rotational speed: 2100 rpm
